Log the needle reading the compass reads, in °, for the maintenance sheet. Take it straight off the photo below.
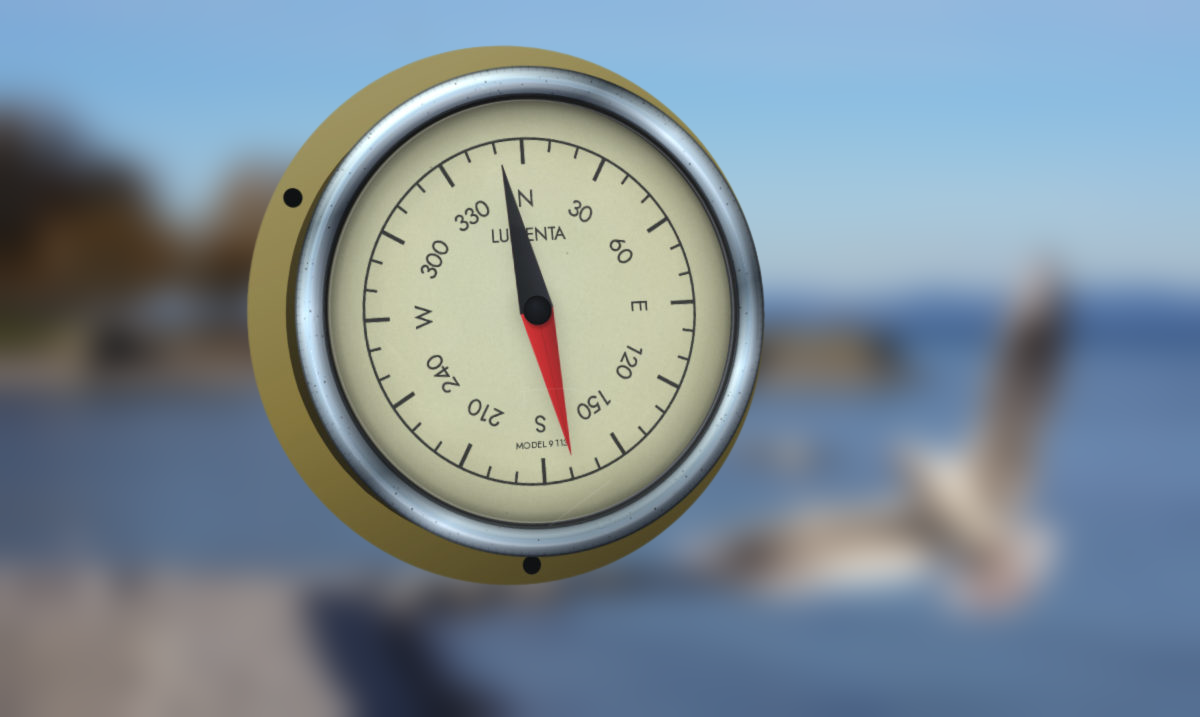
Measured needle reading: 170 °
